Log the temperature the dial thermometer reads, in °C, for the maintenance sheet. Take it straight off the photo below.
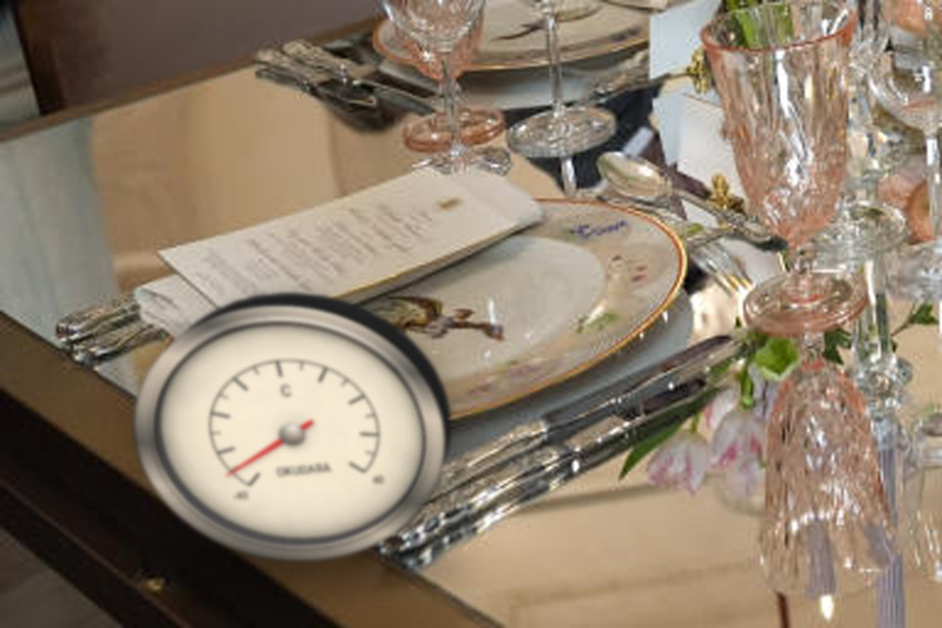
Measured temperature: -35 °C
